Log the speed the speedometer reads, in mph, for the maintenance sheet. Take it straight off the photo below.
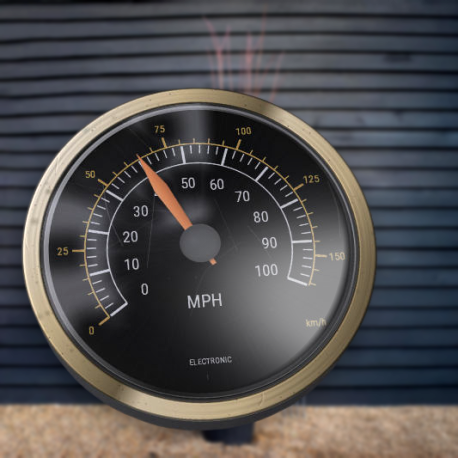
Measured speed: 40 mph
